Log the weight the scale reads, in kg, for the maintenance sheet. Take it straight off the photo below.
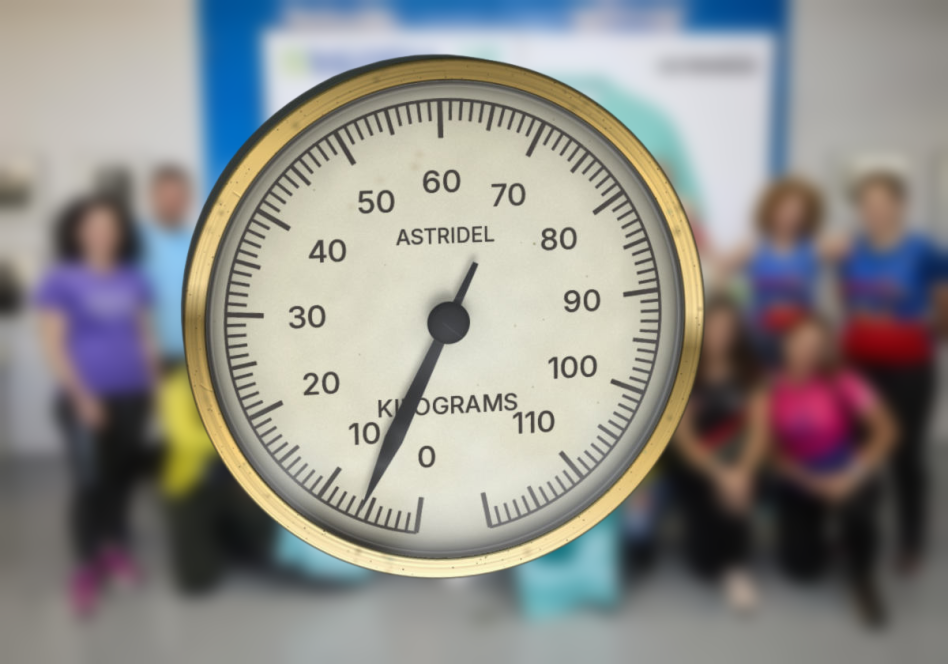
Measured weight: 6 kg
